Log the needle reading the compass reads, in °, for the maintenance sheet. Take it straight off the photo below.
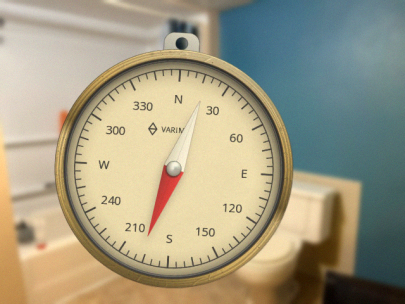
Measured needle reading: 197.5 °
